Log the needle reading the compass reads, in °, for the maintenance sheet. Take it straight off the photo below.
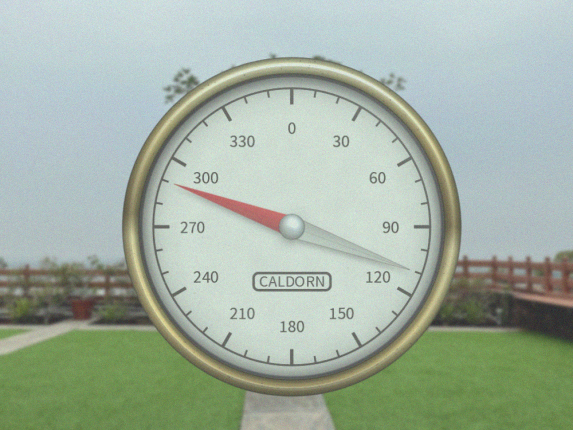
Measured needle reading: 290 °
